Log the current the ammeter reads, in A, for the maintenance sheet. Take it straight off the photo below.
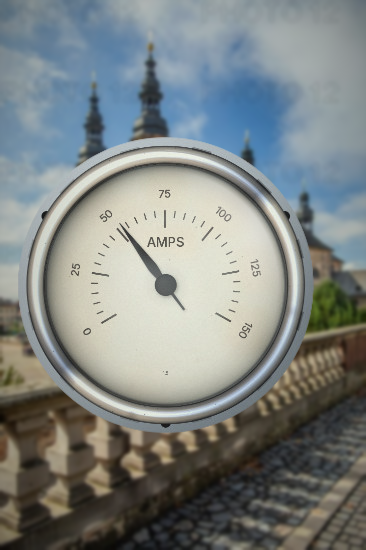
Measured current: 52.5 A
